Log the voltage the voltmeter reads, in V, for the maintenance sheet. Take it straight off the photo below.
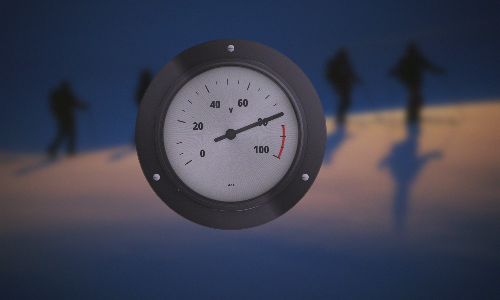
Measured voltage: 80 V
